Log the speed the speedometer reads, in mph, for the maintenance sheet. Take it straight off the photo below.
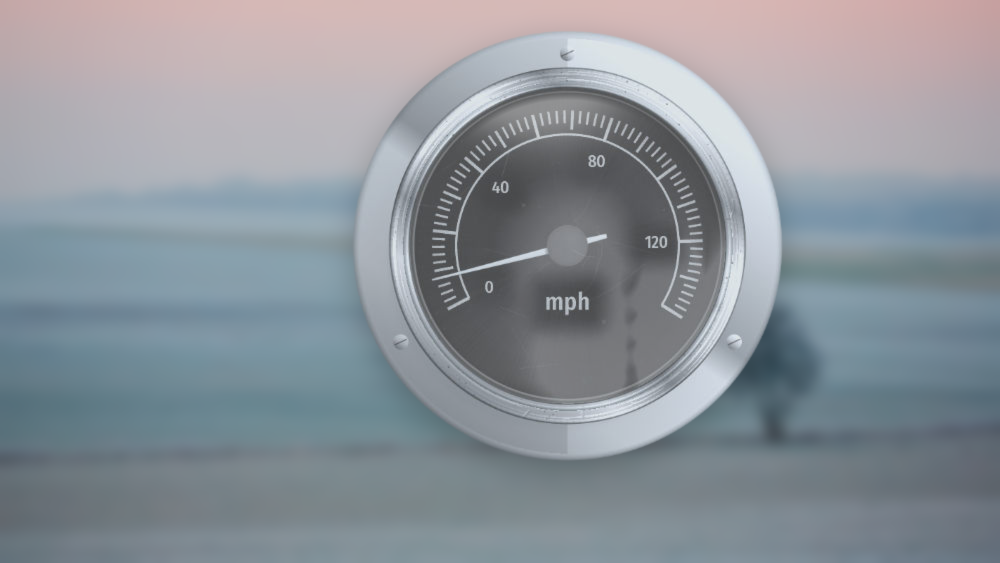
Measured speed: 8 mph
